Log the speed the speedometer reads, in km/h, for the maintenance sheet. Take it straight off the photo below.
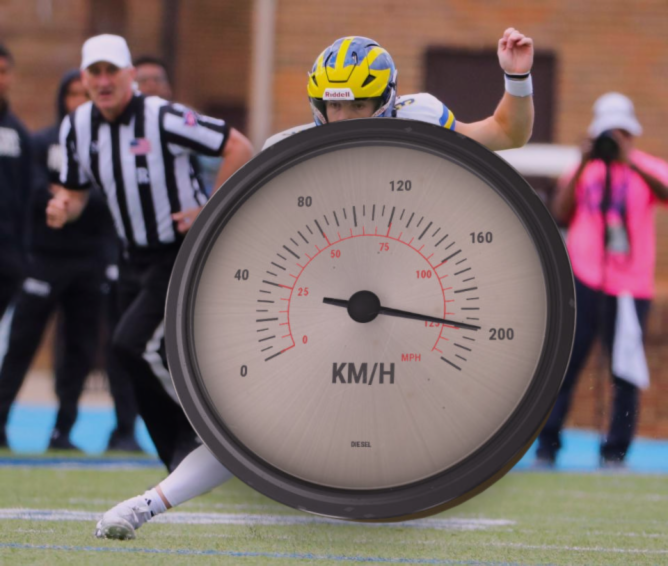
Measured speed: 200 km/h
